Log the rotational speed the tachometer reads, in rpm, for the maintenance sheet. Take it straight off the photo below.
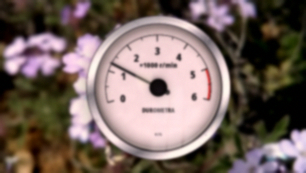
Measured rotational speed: 1250 rpm
